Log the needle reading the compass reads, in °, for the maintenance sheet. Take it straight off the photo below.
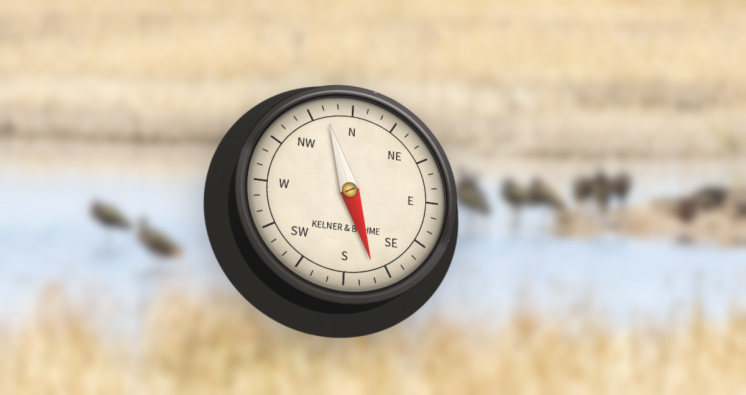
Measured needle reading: 160 °
